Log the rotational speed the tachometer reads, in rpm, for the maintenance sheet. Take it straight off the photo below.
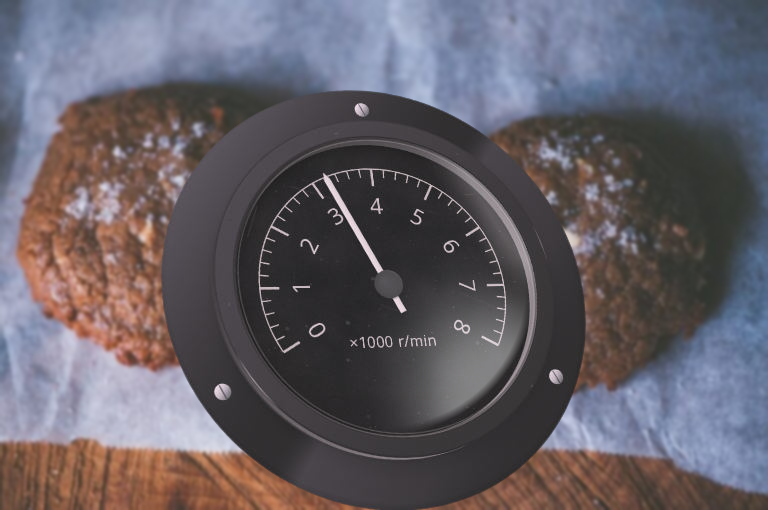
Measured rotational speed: 3200 rpm
